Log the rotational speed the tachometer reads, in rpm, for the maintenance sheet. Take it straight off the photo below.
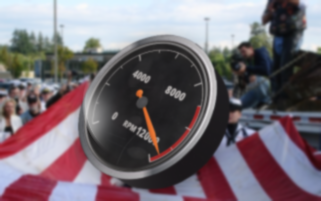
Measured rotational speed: 11500 rpm
